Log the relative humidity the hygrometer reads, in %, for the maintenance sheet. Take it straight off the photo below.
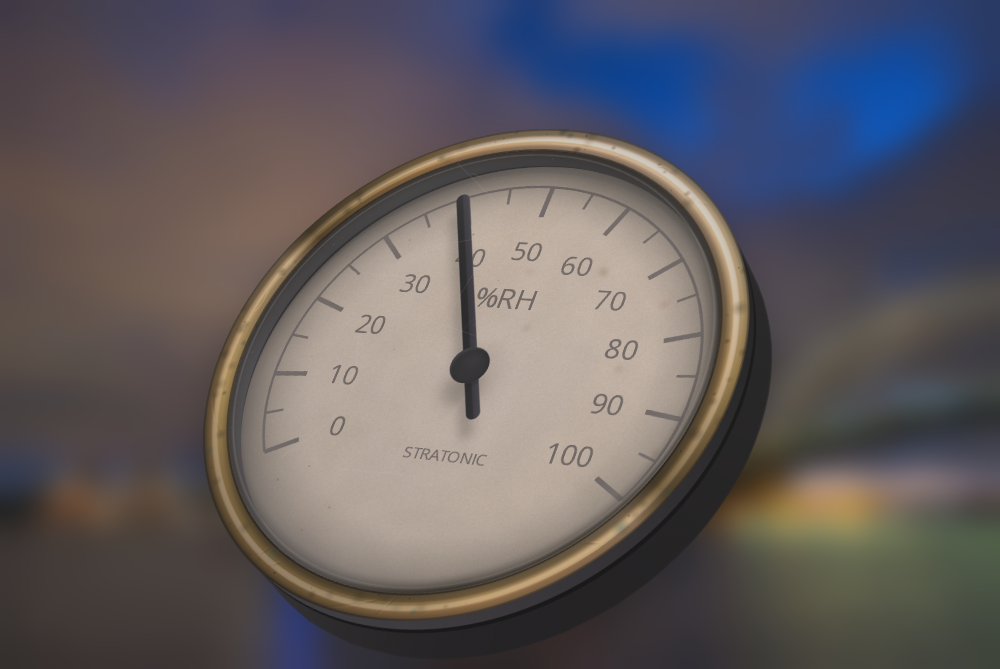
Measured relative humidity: 40 %
